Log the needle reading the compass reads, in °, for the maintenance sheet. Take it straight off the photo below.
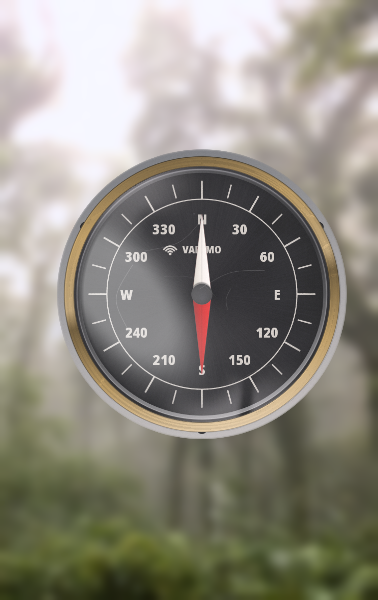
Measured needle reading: 180 °
